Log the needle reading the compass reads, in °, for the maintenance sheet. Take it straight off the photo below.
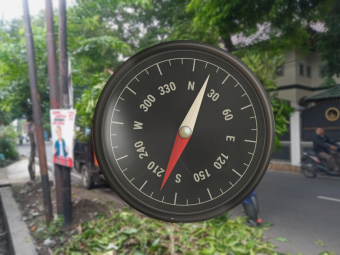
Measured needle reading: 195 °
